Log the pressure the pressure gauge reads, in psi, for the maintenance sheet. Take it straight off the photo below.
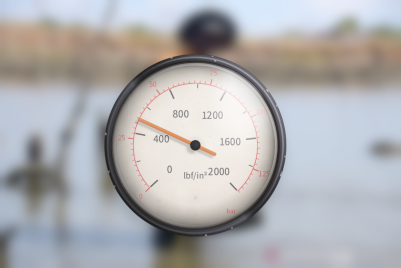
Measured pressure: 500 psi
